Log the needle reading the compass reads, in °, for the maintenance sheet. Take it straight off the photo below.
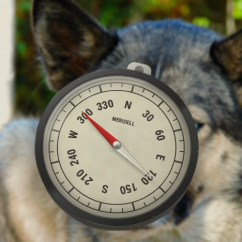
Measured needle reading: 300 °
